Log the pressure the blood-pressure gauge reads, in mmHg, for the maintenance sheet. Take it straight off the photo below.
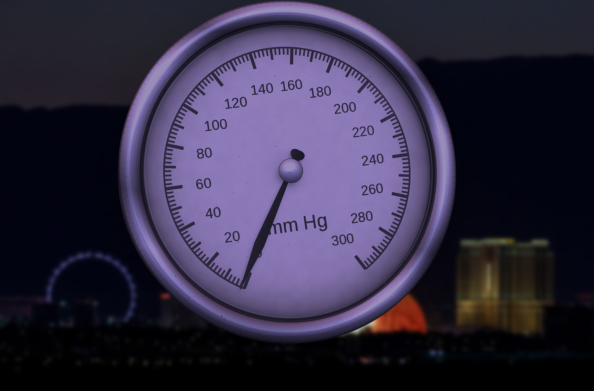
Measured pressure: 2 mmHg
